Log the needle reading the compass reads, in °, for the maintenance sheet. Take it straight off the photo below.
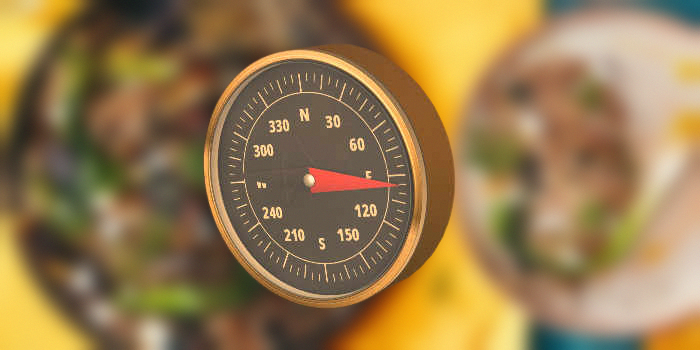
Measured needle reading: 95 °
